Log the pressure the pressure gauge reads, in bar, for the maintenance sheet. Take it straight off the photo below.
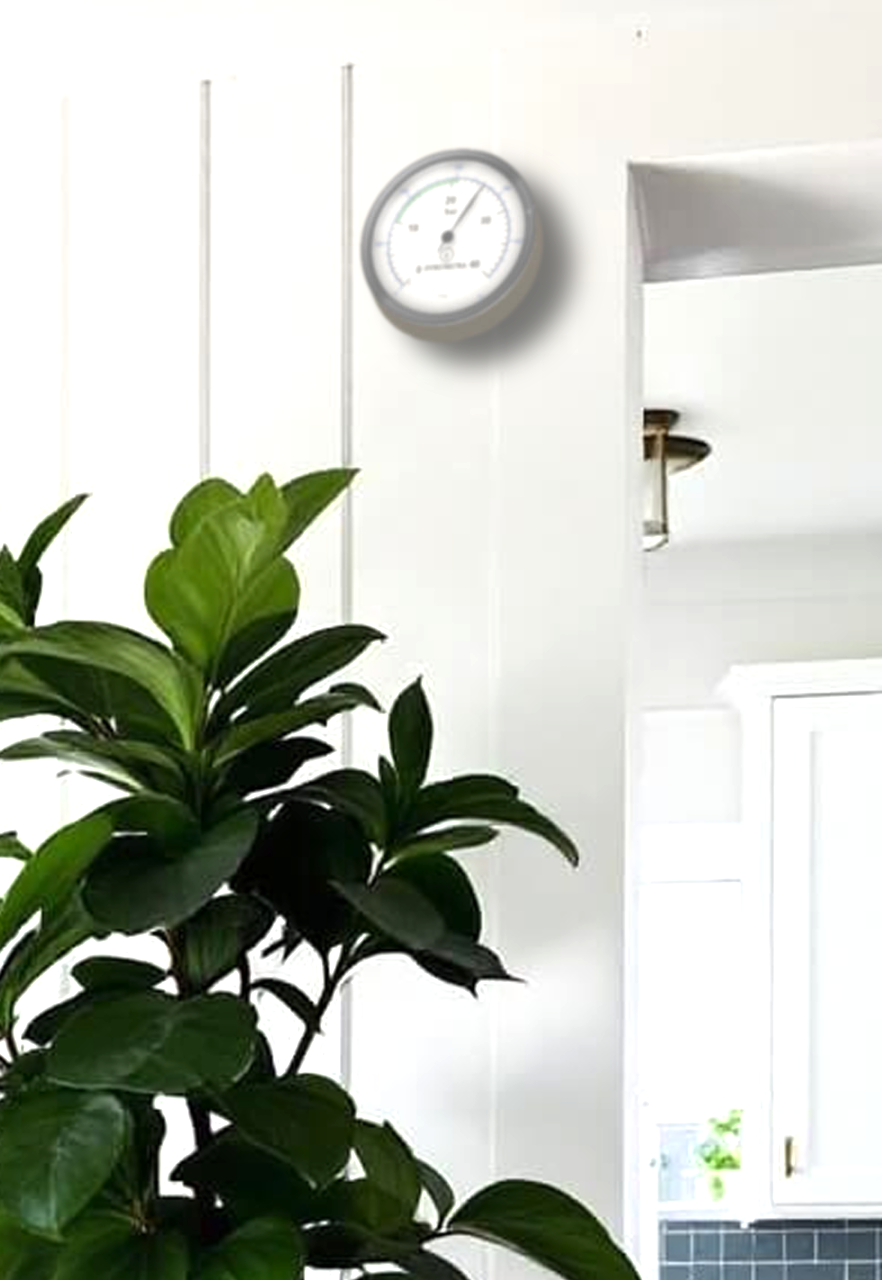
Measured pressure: 25 bar
